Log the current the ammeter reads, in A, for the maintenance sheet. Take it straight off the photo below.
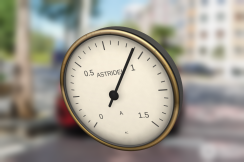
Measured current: 0.95 A
